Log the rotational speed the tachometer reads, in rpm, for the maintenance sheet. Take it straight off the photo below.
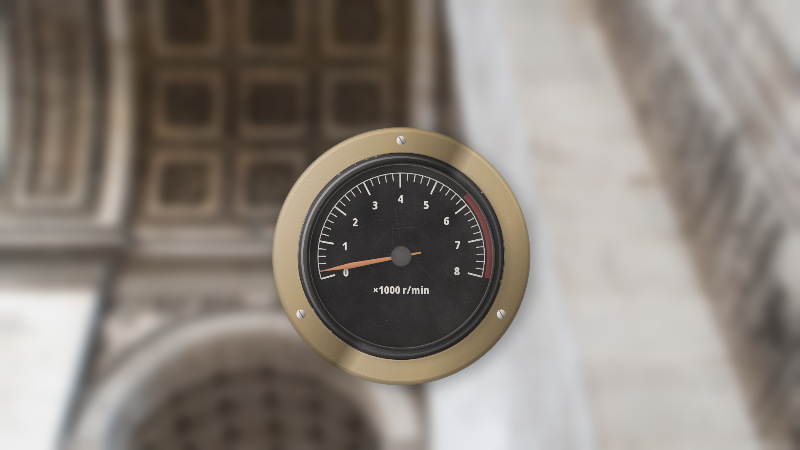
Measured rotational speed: 200 rpm
